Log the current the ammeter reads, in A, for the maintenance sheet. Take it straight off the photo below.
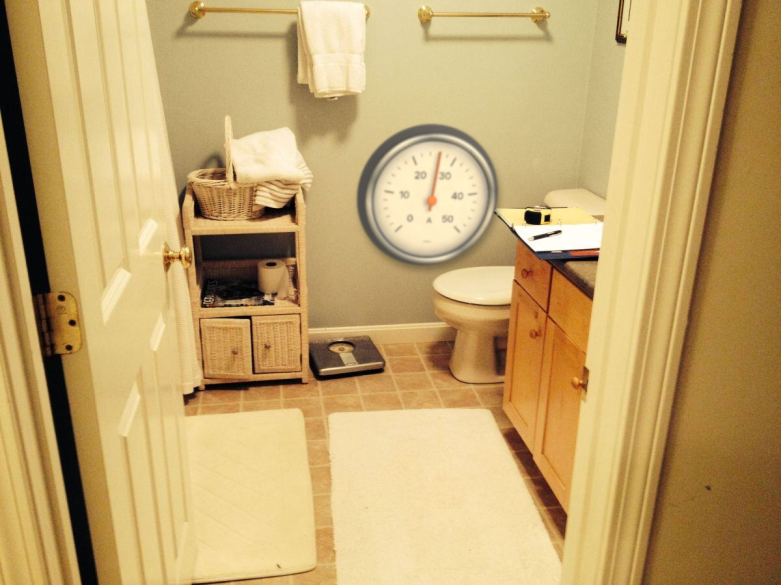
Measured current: 26 A
